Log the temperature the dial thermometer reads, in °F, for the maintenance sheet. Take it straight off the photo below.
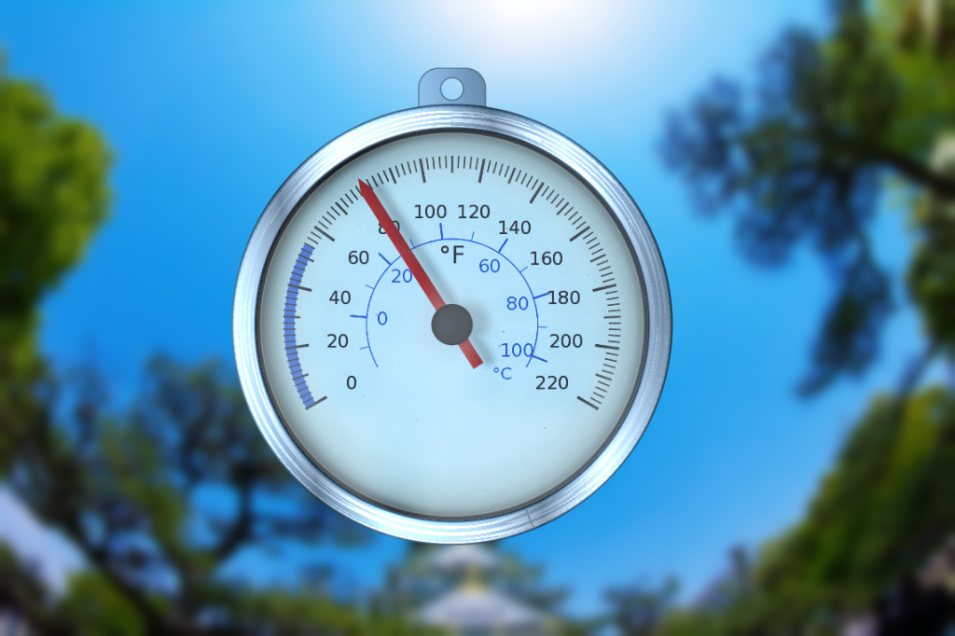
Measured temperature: 80 °F
